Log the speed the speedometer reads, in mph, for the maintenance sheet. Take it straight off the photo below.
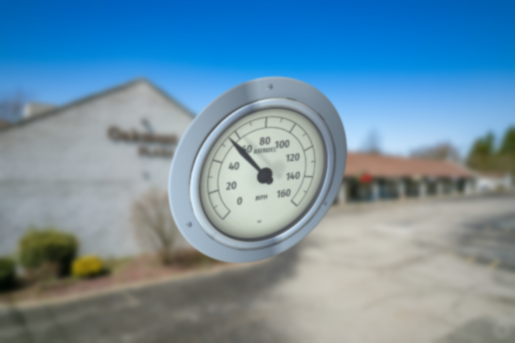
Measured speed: 55 mph
